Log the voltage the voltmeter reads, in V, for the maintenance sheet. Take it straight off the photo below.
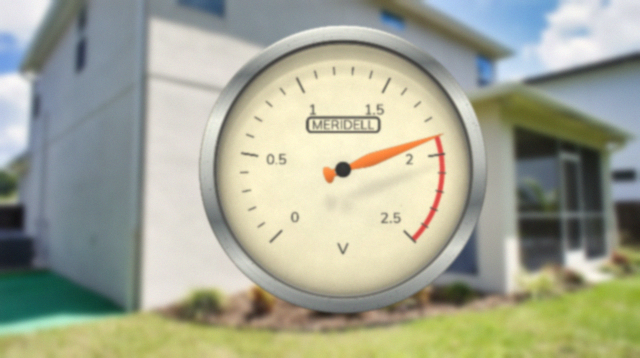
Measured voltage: 1.9 V
